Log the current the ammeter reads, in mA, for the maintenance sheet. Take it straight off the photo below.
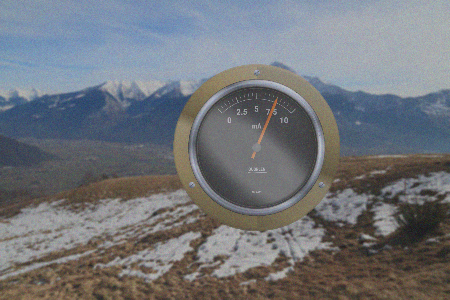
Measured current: 7.5 mA
